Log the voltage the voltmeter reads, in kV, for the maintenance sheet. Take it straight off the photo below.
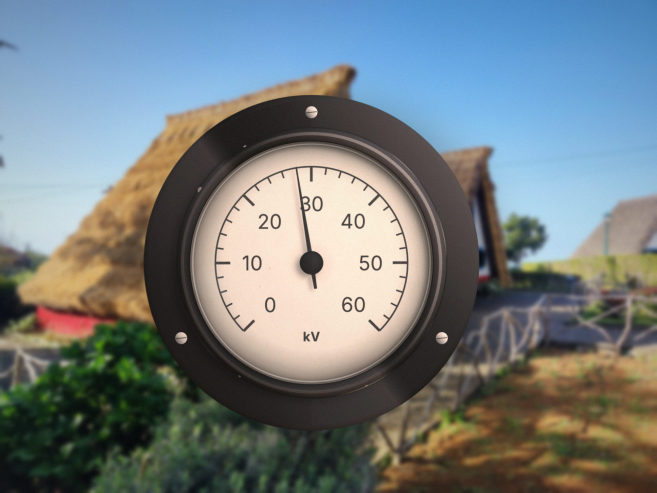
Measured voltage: 28 kV
